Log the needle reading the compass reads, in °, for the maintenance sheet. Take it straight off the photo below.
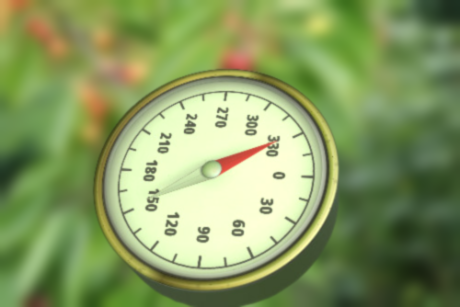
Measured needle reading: 330 °
